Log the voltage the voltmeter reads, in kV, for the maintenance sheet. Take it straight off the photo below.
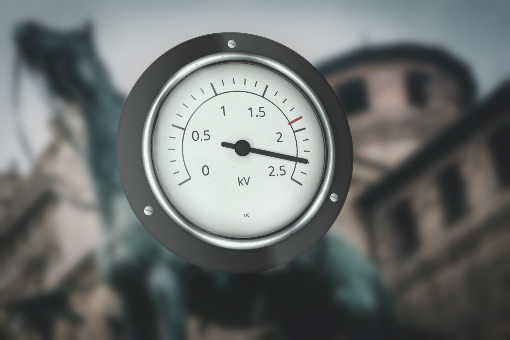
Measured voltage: 2.3 kV
